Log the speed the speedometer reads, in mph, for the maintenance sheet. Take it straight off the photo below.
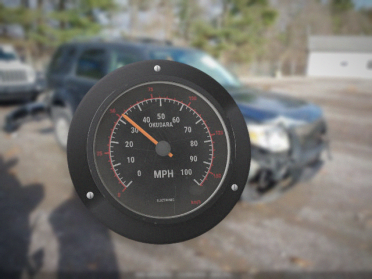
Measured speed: 32 mph
